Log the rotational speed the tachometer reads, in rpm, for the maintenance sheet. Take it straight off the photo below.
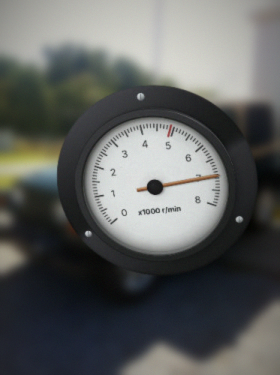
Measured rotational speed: 7000 rpm
